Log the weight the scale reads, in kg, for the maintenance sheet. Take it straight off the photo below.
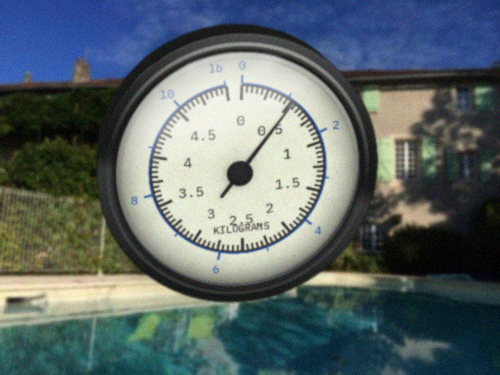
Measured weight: 0.5 kg
